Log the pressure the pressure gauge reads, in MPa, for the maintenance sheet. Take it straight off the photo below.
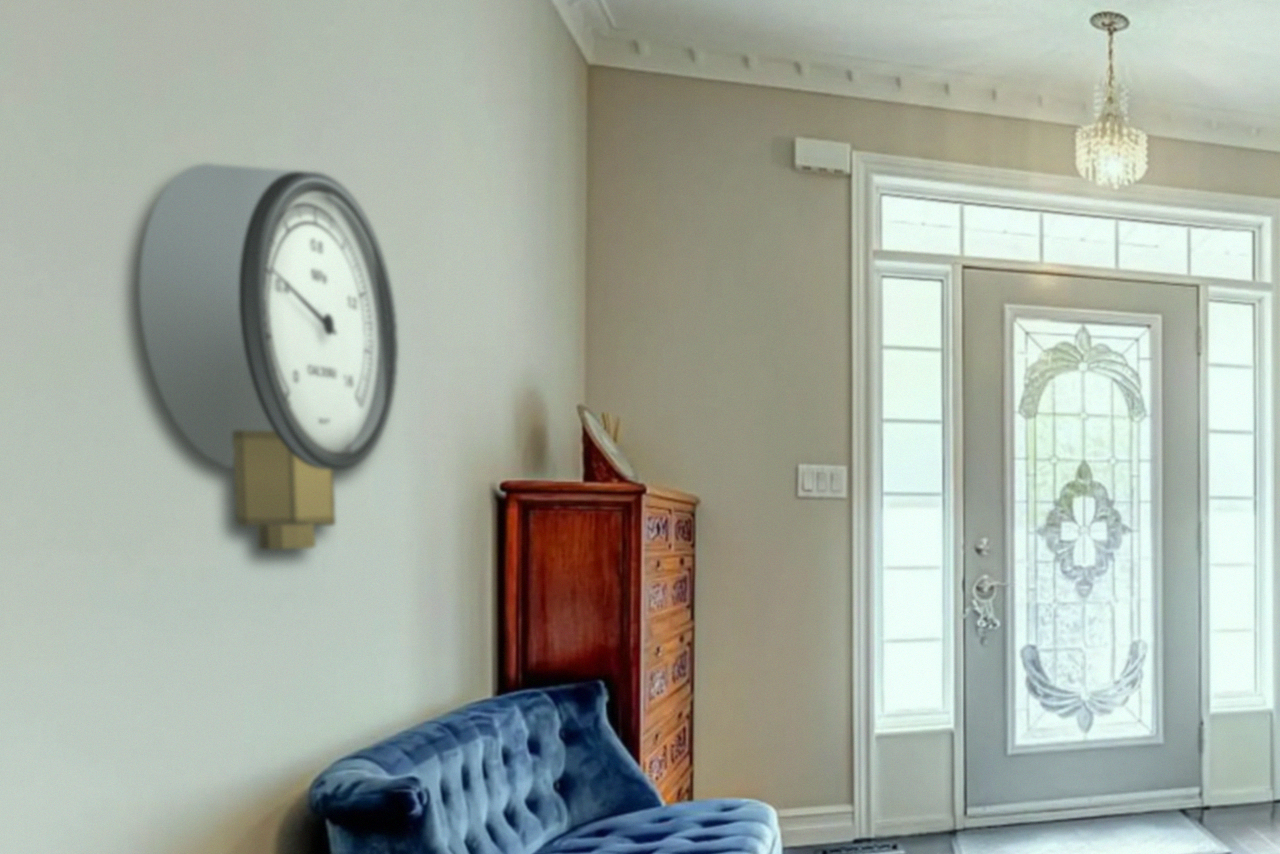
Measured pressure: 0.4 MPa
